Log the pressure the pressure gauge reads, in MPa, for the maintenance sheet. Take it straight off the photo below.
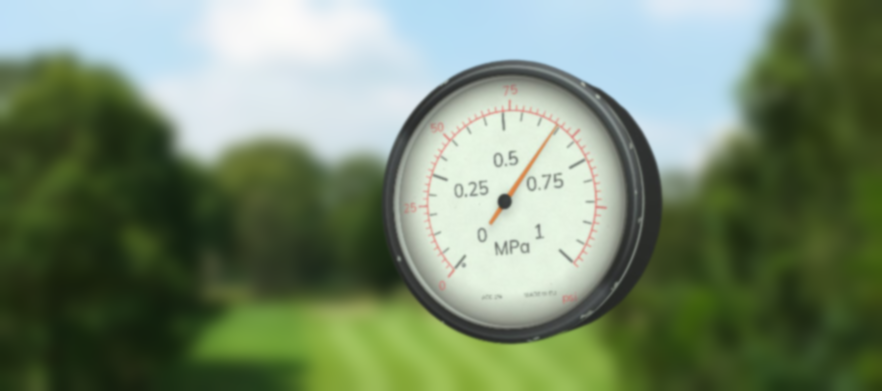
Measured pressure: 0.65 MPa
